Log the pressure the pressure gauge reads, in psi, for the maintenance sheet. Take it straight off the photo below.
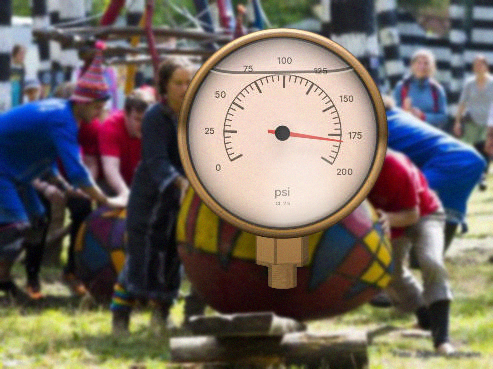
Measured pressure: 180 psi
